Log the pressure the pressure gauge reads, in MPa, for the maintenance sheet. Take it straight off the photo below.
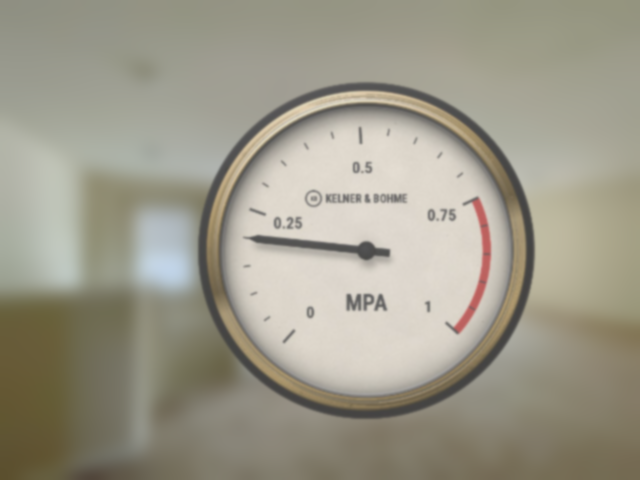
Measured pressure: 0.2 MPa
